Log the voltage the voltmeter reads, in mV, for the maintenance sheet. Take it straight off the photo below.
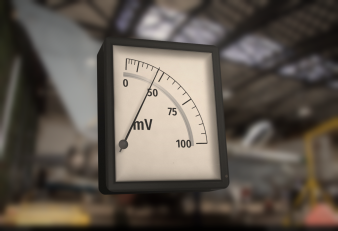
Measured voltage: 45 mV
